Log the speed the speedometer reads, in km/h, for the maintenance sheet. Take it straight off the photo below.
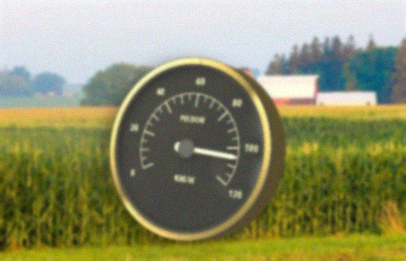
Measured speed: 105 km/h
